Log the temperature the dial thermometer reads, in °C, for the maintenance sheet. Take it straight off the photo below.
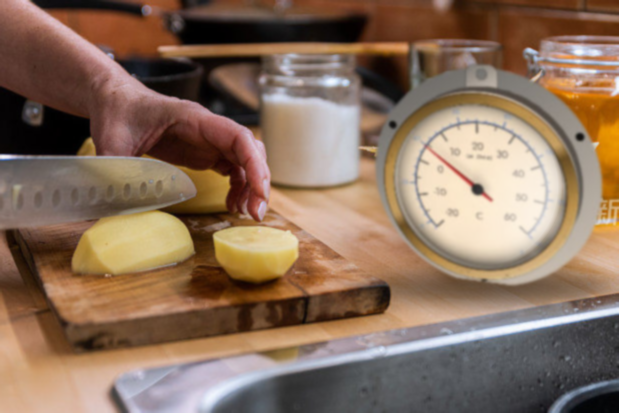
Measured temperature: 5 °C
